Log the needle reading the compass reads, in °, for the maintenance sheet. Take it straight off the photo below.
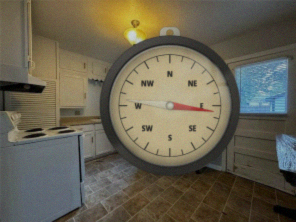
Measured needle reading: 97.5 °
